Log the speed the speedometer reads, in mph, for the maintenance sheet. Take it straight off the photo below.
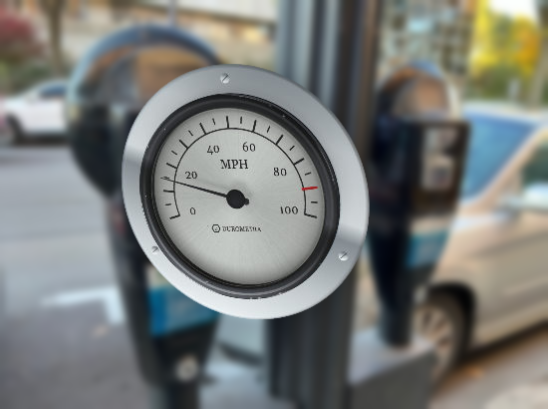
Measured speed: 15 mph
